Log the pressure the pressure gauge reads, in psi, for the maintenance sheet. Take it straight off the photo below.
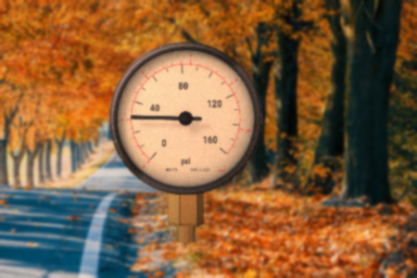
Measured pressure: 30 psi
